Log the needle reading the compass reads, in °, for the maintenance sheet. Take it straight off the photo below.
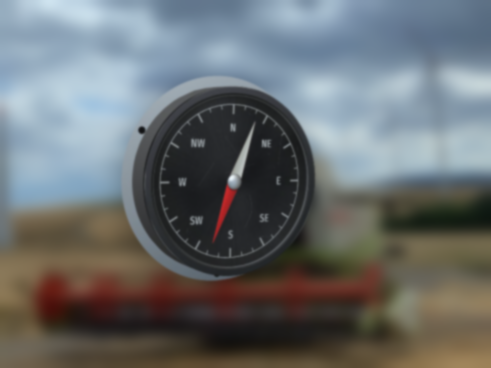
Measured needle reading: 200 °
